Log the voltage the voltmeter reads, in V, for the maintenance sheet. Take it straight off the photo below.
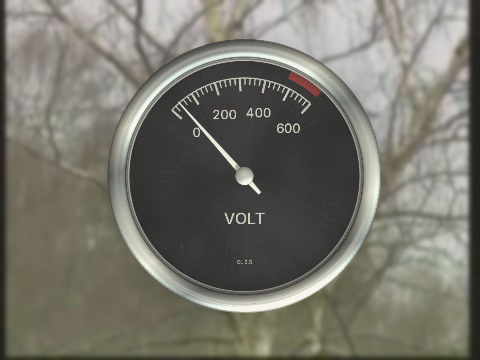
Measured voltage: 40 V
